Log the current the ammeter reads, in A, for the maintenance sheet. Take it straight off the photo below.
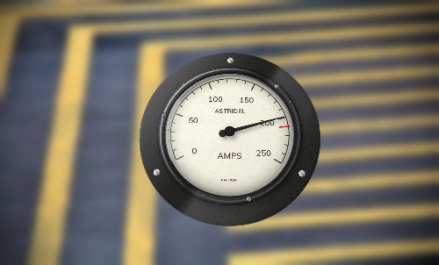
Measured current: 200 A
